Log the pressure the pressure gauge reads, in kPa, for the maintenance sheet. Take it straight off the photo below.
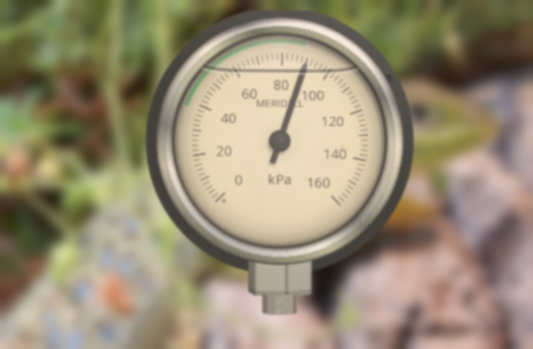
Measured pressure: 90 kPa
